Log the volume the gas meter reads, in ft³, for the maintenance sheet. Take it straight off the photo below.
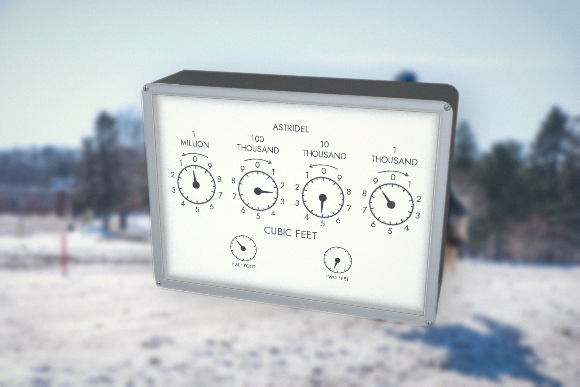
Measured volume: 24900 ft³
